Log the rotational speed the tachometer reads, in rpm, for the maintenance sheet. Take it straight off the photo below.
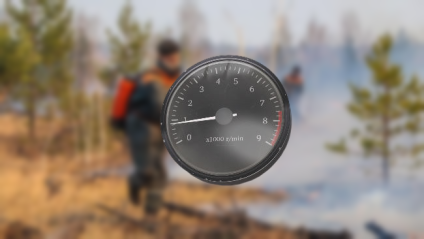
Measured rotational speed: 800 rpm
